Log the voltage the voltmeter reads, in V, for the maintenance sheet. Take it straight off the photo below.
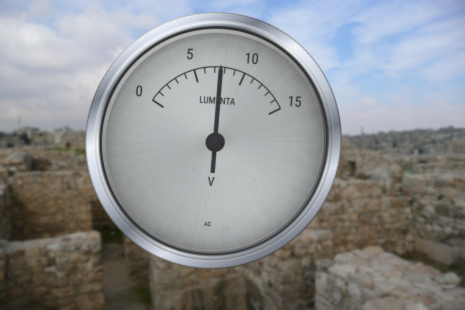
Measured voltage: 7.5 V
